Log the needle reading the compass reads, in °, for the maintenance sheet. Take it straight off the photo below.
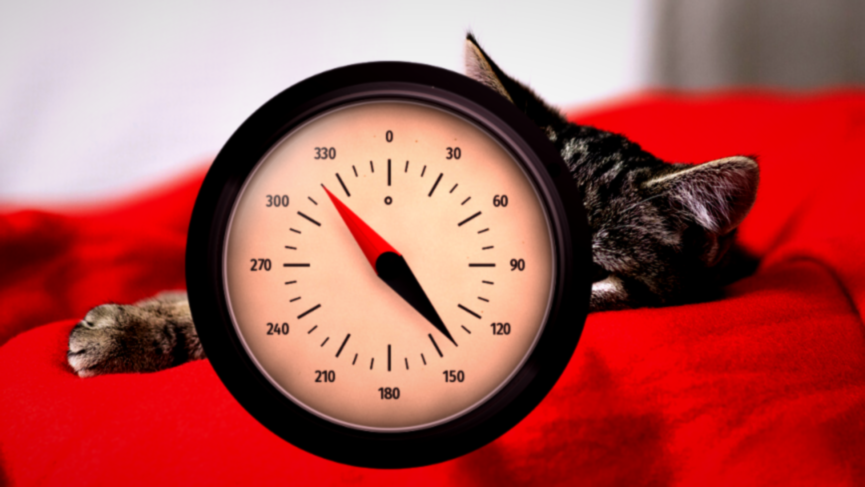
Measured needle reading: 320 °
